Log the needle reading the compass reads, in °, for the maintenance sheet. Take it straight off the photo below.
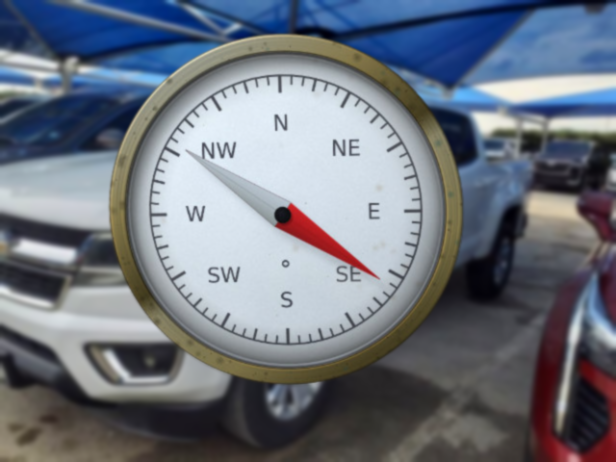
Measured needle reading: 125 °
